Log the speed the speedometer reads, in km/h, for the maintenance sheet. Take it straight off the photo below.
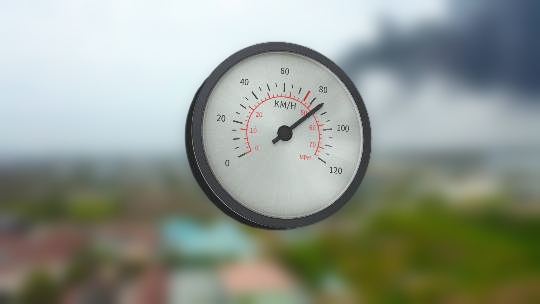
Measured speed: 85 km/h
